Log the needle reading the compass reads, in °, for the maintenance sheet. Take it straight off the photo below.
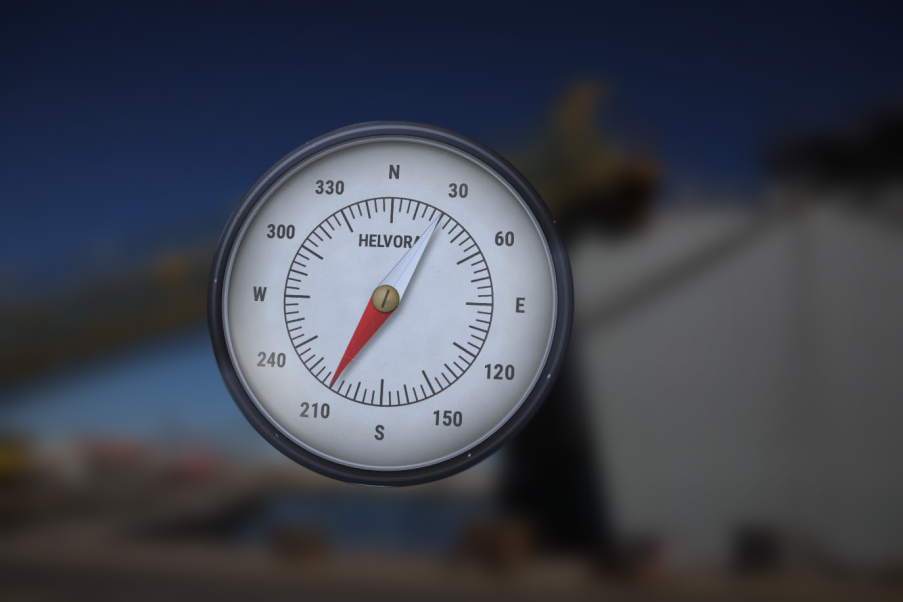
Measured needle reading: 210 °
